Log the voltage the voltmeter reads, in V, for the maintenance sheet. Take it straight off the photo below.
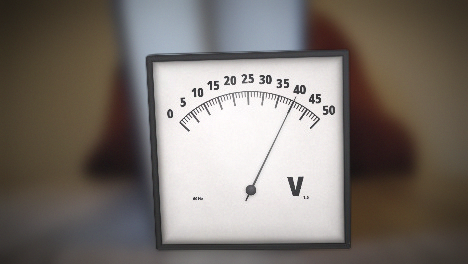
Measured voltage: 40 V
